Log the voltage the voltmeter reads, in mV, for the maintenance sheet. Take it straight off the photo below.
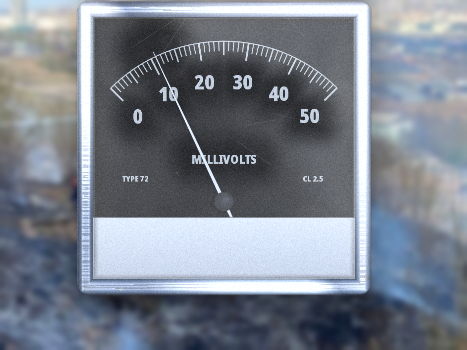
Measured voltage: 11 mV
